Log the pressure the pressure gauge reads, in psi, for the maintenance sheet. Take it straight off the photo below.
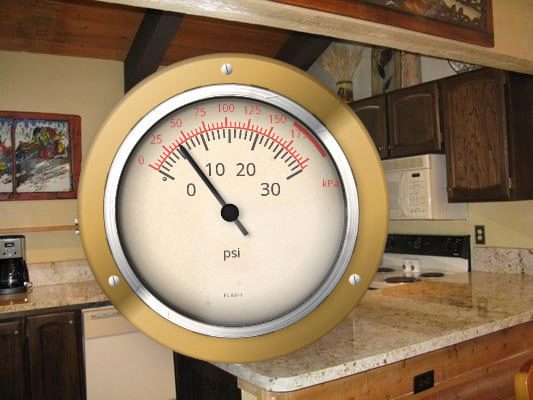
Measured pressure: 6 psi
